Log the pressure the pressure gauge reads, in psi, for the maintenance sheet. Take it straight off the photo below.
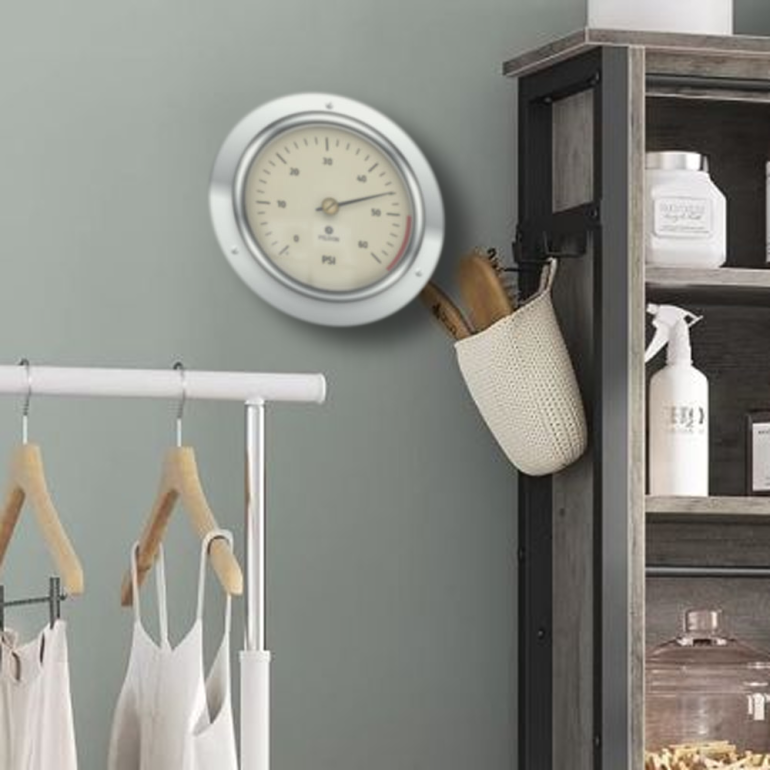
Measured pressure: 46 psi
